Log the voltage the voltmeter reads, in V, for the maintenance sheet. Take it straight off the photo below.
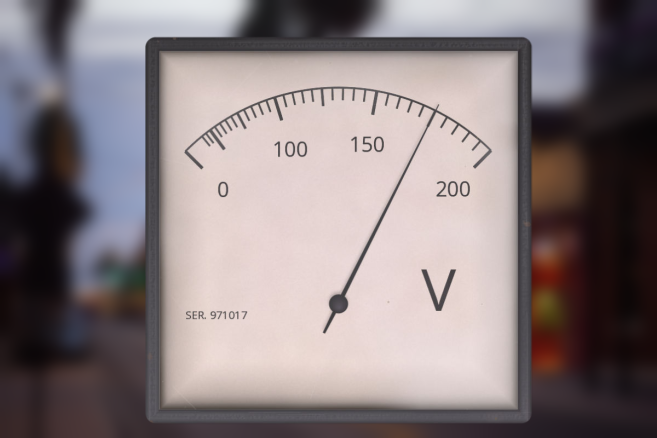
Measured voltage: 175 V
